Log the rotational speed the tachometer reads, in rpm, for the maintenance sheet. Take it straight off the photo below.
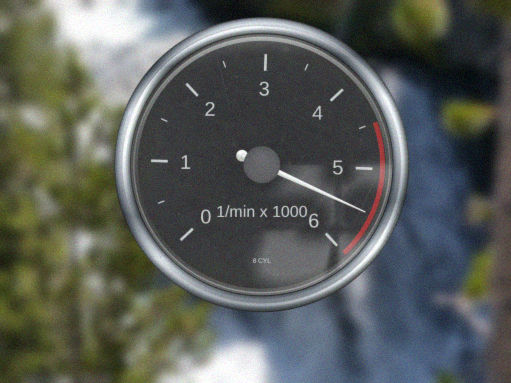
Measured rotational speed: 5500 rpm
